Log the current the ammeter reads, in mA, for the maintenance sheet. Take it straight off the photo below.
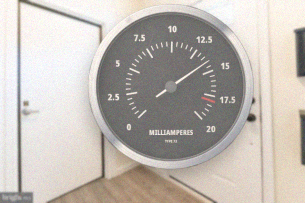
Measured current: 14 mA
